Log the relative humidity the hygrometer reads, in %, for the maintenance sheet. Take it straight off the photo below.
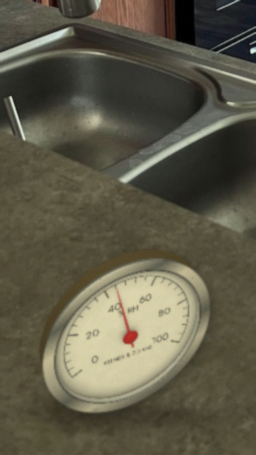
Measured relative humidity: 44 %
